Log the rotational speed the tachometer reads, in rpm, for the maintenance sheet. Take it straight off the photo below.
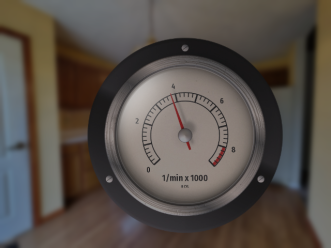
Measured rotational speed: 3800 rpm
